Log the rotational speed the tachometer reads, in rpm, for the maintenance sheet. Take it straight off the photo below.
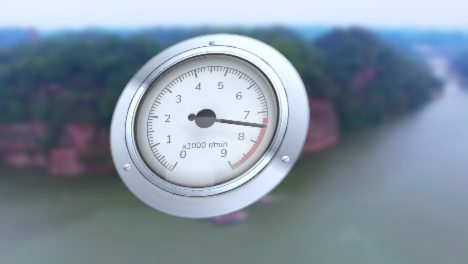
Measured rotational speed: 7500 rpm
